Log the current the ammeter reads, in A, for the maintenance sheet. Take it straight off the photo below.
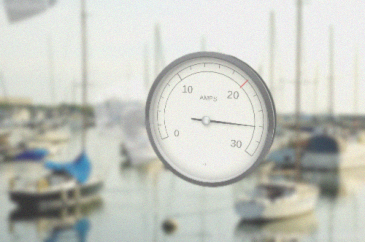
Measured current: 26 A
